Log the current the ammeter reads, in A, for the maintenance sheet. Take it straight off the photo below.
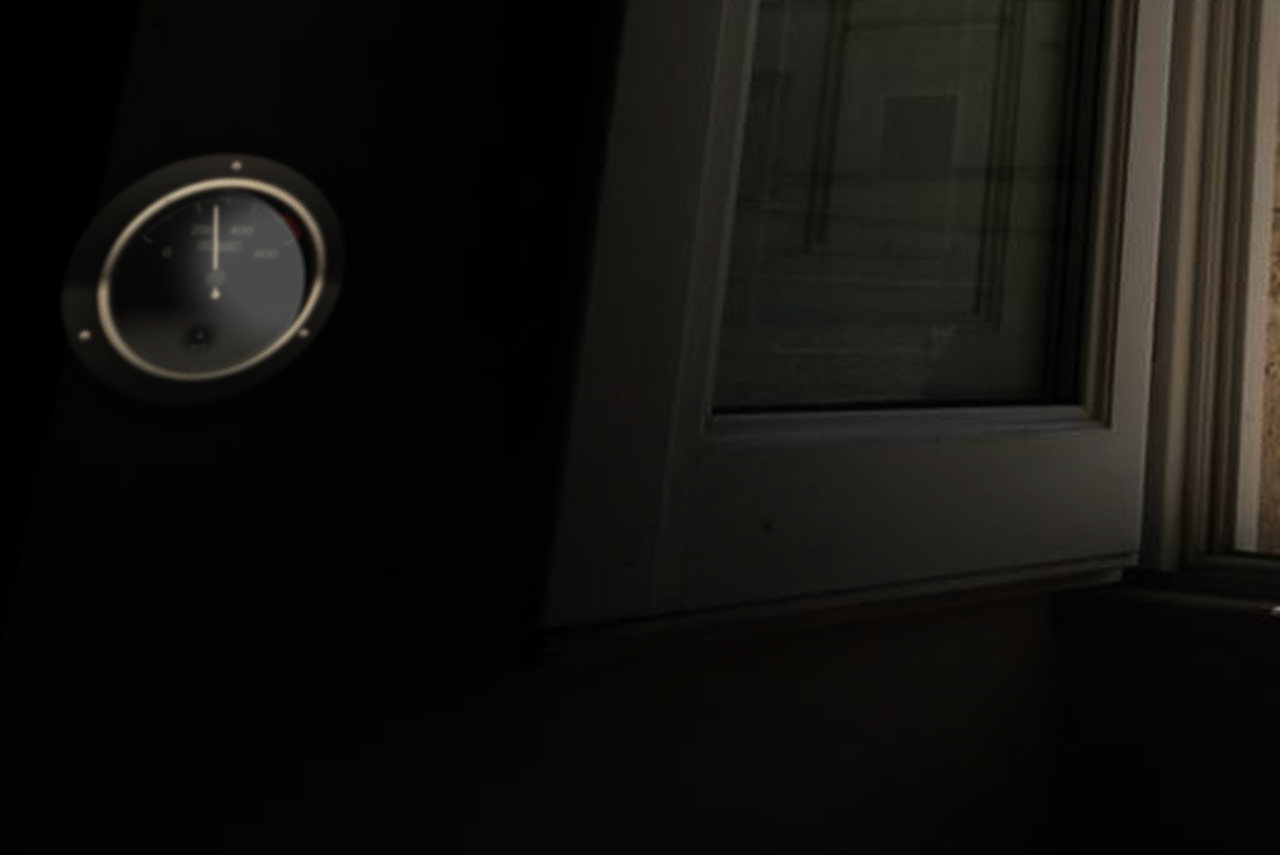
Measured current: 250 A
